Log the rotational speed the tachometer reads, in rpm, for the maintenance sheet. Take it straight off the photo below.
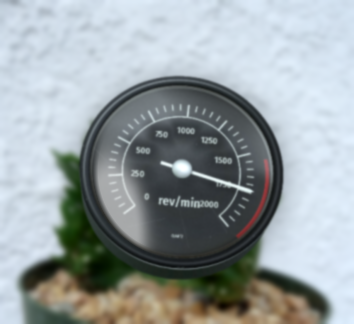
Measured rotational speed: 1750 rpm
